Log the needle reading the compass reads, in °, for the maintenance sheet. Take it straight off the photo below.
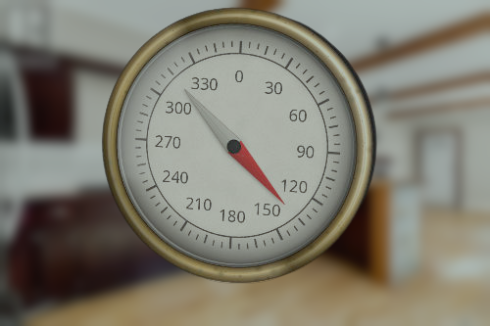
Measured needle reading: 135 °
